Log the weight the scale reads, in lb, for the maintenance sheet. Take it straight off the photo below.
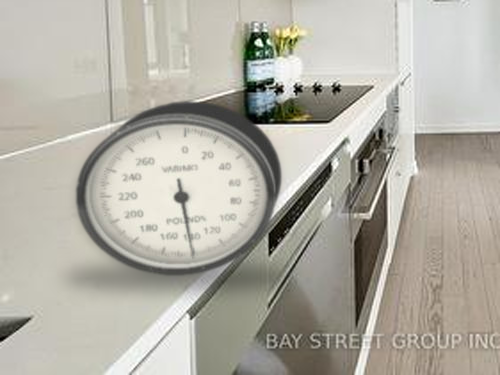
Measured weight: 140 lb
